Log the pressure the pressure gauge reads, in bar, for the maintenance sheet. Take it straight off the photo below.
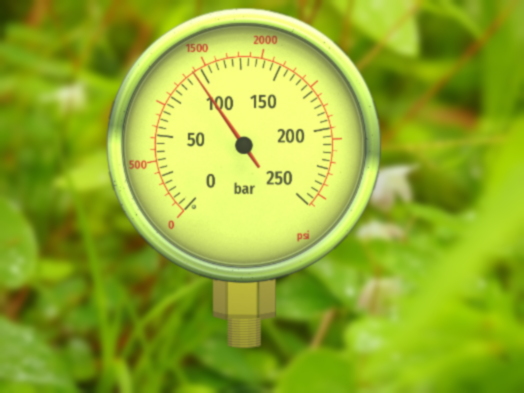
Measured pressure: 95 bar
